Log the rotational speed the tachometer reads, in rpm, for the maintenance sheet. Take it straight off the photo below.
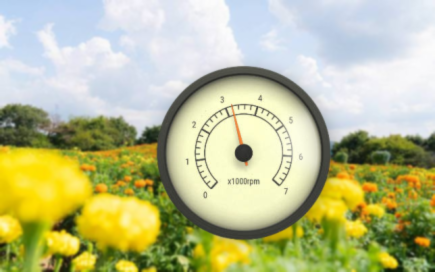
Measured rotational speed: 3200 rpm
